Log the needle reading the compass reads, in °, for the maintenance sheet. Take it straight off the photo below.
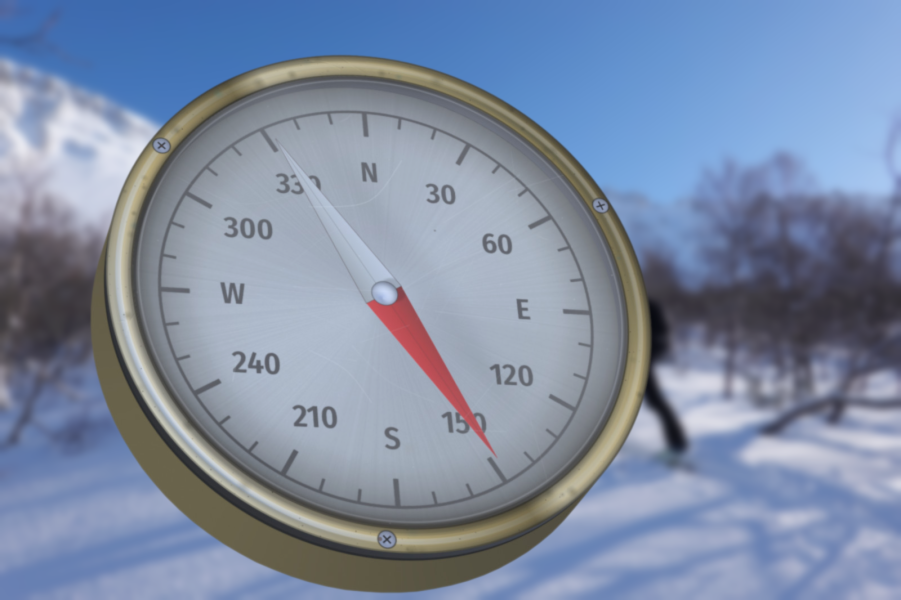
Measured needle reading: 150 °
